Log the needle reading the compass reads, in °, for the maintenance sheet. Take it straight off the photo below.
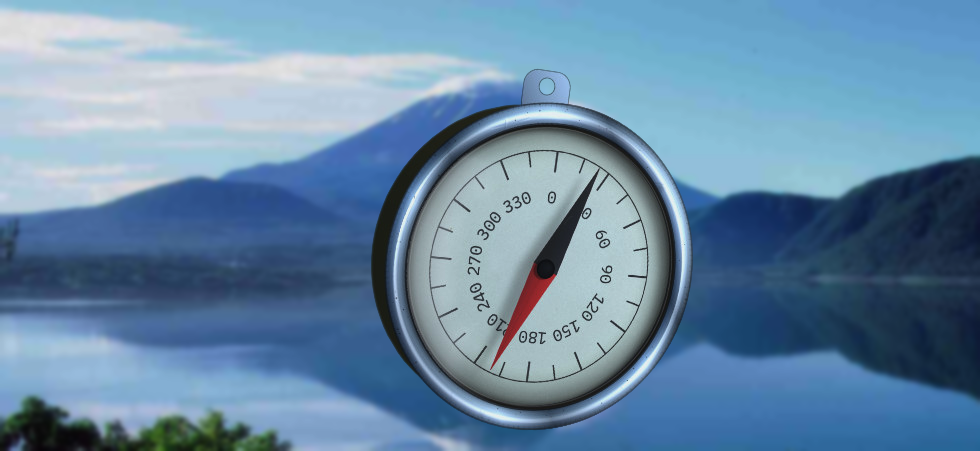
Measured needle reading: 202.5 °
